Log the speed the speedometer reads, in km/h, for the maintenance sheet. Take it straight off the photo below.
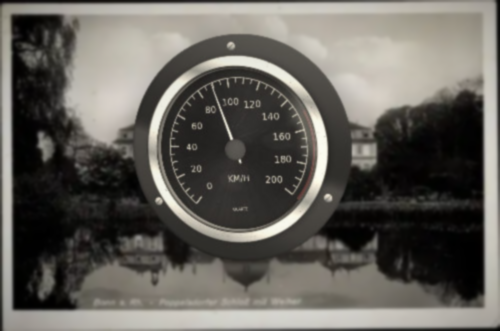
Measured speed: 90 km/h
